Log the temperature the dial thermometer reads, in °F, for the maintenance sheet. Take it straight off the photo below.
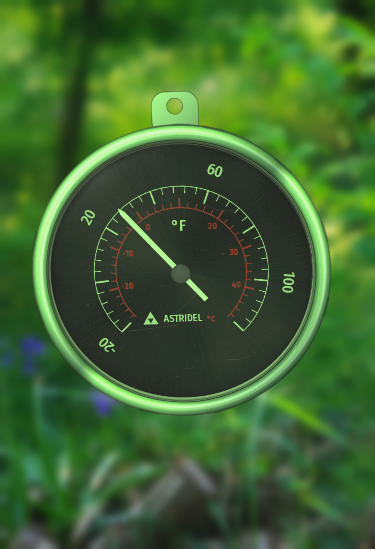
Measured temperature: 28 °F
